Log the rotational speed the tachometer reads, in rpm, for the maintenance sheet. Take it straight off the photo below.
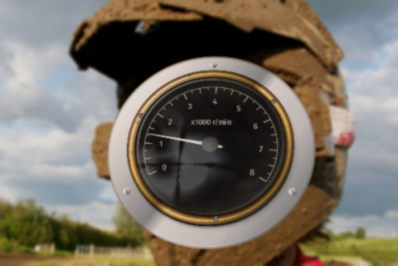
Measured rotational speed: 1250 rpm
